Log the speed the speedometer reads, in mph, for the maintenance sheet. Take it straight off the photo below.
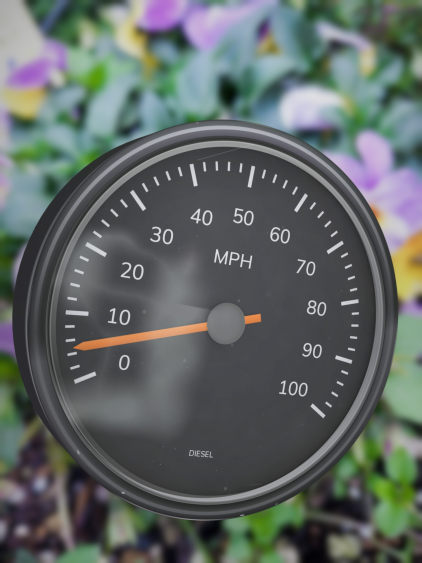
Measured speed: 5 mph
